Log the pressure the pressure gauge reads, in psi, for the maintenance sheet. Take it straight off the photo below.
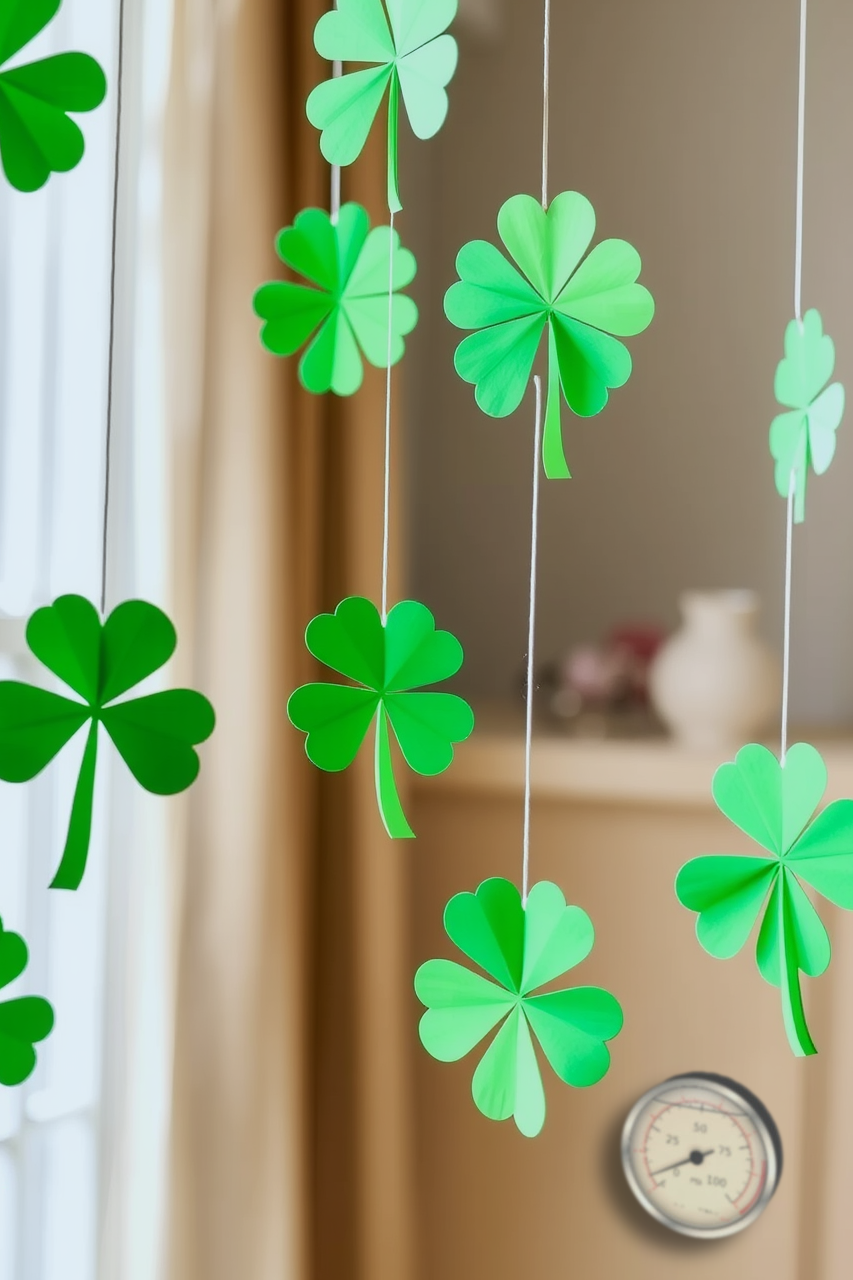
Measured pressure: 5 psi
